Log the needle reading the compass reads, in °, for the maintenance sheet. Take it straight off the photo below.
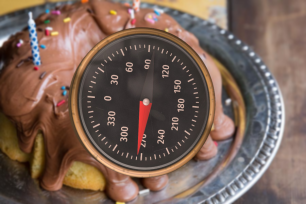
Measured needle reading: 275 °
